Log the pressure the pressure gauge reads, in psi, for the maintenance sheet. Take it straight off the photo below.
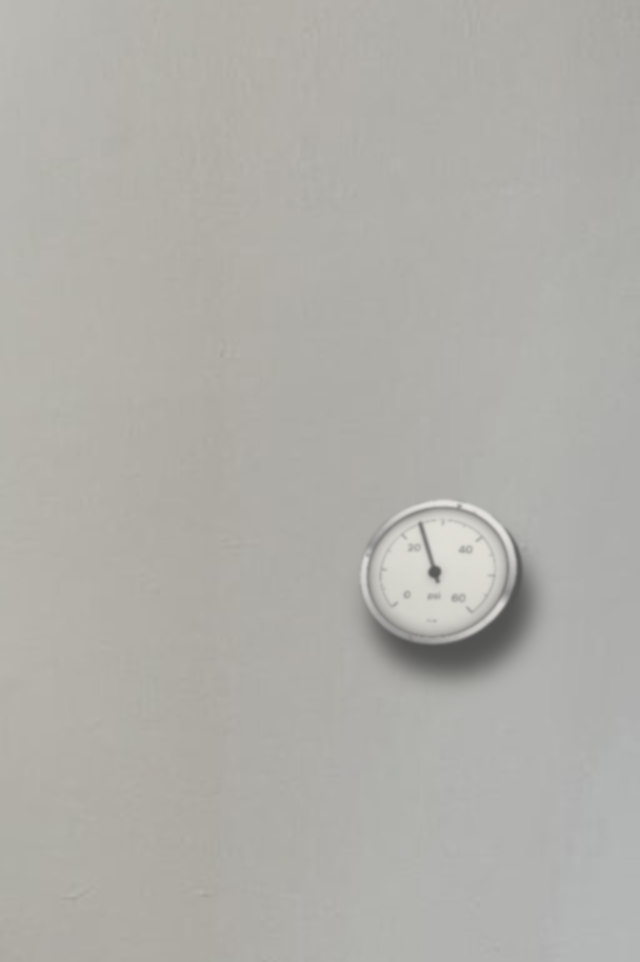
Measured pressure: 25 psi
